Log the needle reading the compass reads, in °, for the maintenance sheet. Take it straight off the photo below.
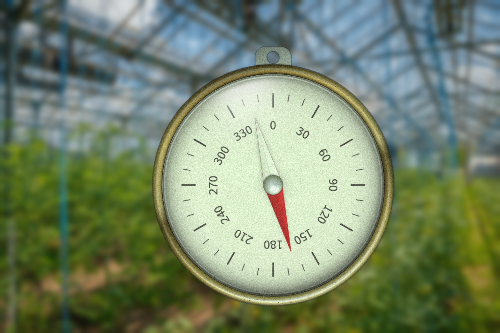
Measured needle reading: 165 °
